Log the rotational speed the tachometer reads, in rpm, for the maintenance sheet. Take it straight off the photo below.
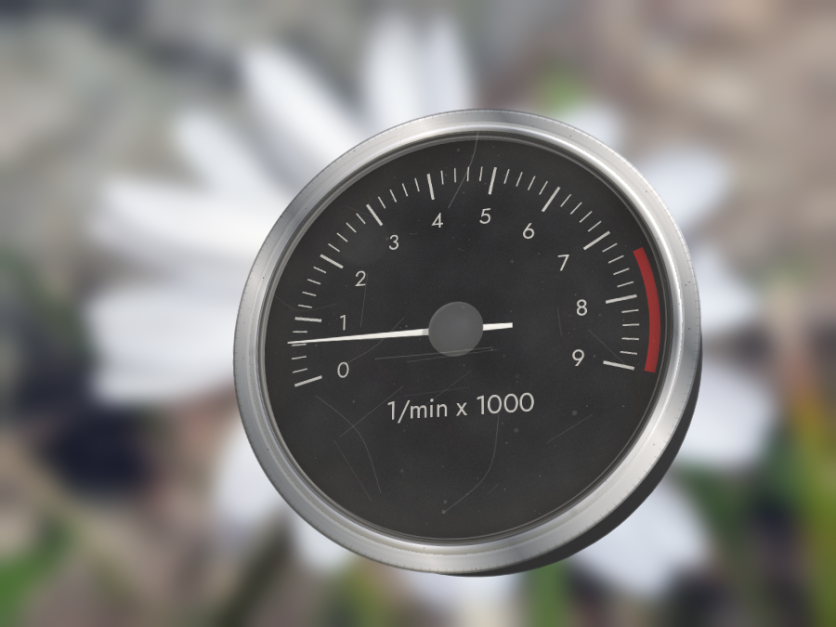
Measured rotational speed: 600 rpm
